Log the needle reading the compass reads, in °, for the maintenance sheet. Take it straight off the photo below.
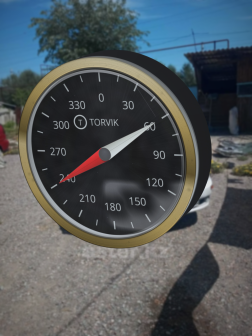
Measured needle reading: 240 °
